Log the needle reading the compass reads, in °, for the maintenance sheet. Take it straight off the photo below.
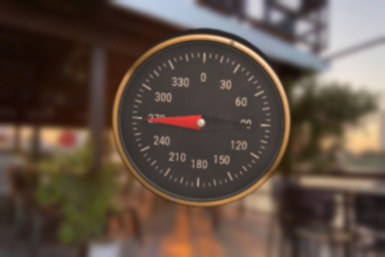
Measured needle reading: 270 °
